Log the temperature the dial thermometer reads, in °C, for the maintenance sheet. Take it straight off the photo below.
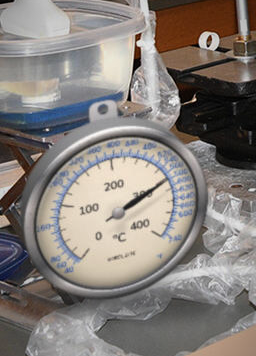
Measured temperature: 300 °C
